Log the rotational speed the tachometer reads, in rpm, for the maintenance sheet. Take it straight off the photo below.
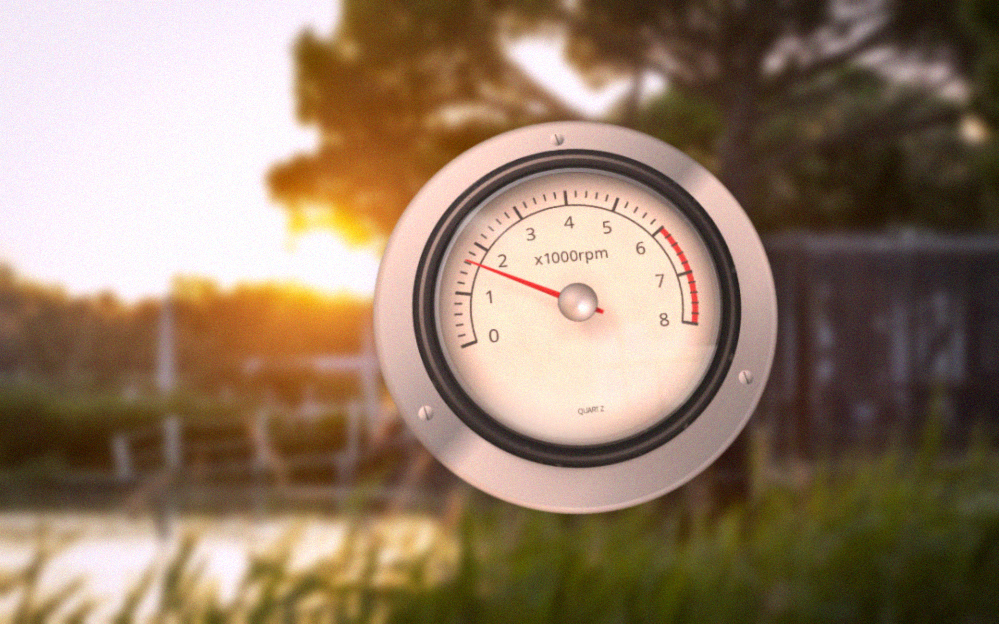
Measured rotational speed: 1600 rpm
